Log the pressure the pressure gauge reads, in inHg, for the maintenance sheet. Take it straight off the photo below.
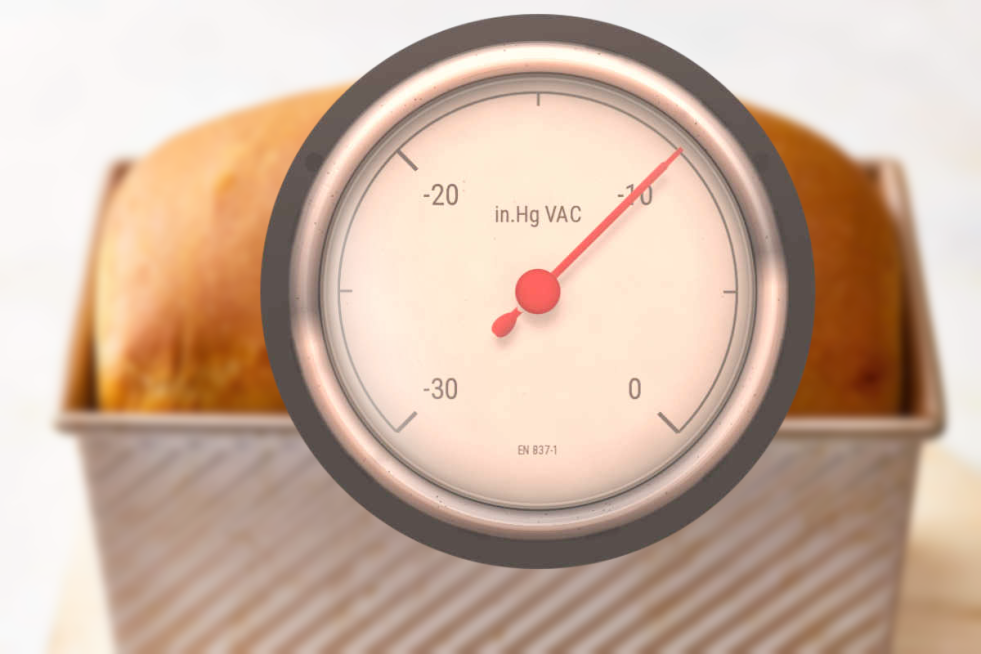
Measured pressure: -10 inHg
